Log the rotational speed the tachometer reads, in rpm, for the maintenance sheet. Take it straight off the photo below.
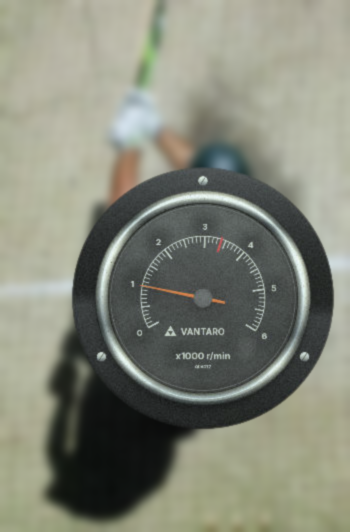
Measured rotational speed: 1000 rpm
